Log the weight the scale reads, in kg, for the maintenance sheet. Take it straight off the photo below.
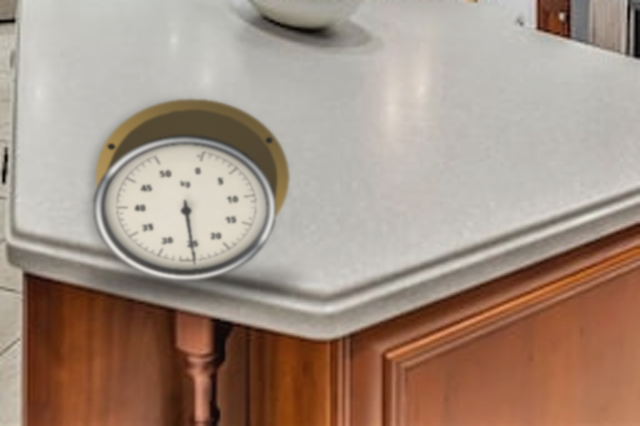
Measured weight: 25 kg
